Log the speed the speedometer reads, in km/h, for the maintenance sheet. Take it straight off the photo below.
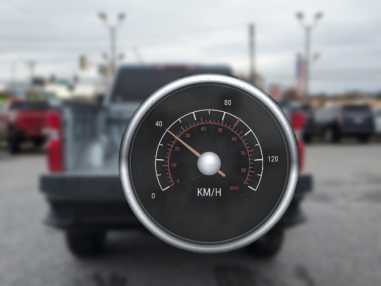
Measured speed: 40 km/h
